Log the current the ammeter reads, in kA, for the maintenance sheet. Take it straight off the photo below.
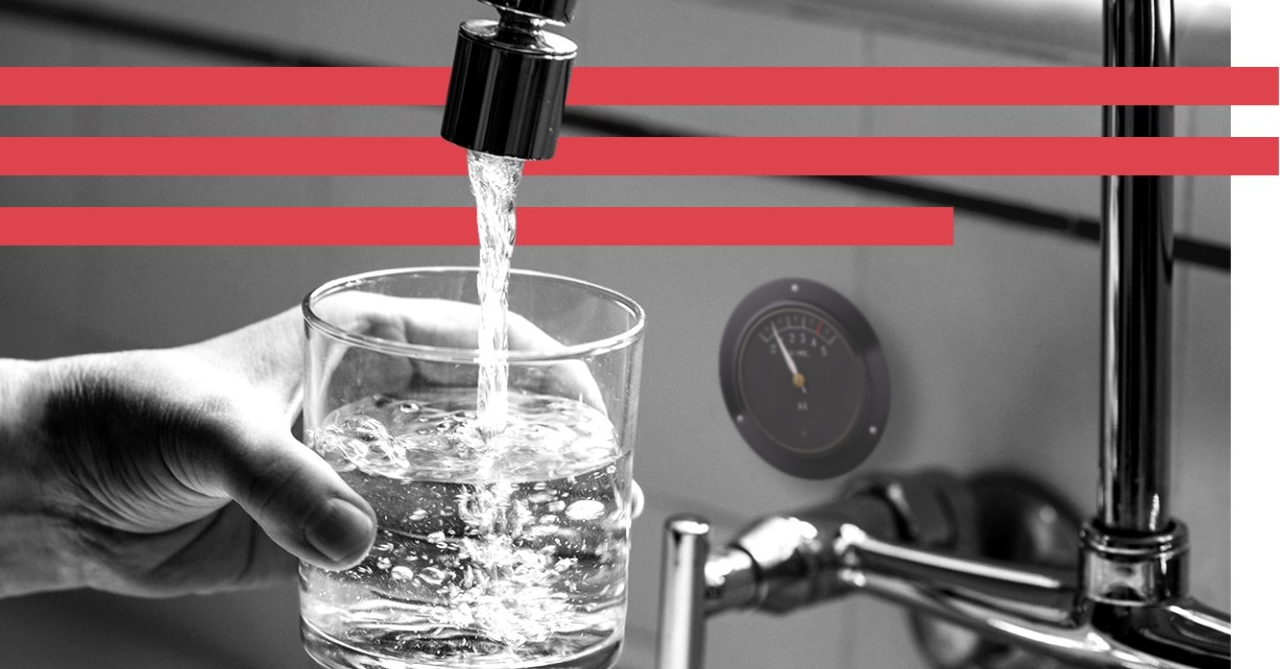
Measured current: 1 kA
